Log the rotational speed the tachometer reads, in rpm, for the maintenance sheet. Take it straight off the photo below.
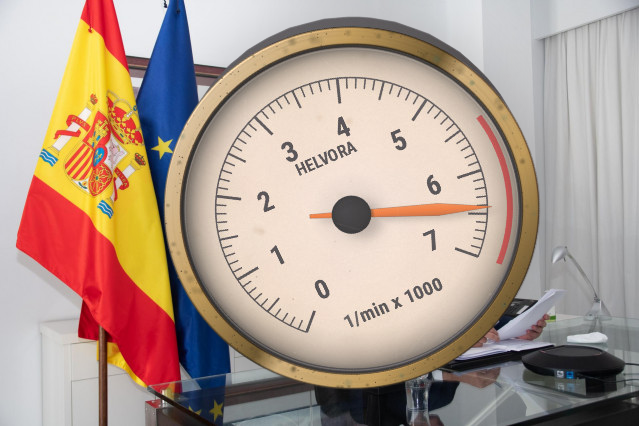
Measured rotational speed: 6400 rpm
